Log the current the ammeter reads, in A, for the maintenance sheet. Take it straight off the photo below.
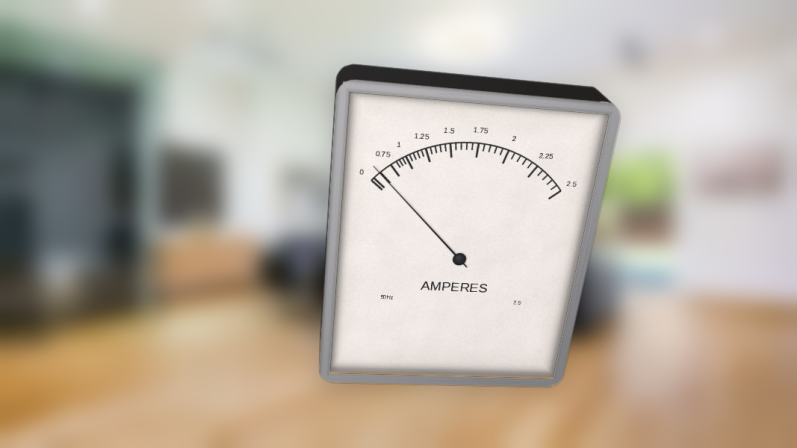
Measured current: 0.5 A
